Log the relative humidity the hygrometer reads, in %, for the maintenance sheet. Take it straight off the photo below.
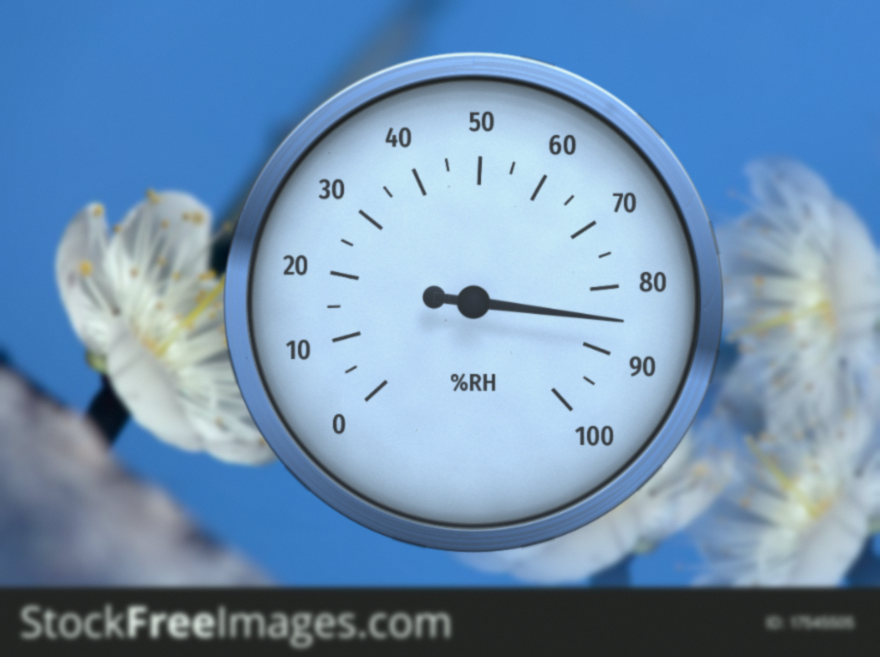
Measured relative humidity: 85 %
